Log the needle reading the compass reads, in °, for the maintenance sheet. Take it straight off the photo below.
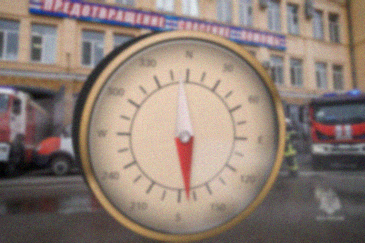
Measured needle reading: 172.5 °
